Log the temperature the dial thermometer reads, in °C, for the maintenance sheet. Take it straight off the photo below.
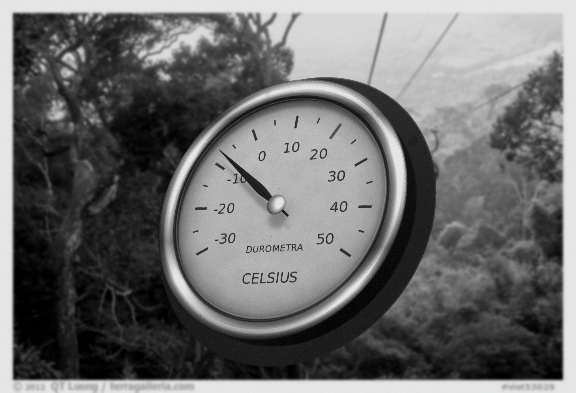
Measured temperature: -7.5 °C
